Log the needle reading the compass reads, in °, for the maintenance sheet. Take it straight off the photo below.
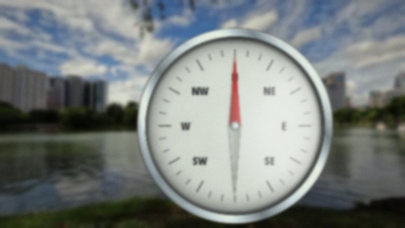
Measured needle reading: 0 °
